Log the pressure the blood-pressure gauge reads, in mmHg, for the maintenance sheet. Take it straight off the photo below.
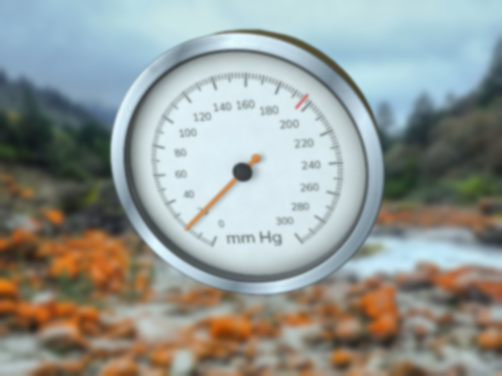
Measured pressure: 20 mmHg
